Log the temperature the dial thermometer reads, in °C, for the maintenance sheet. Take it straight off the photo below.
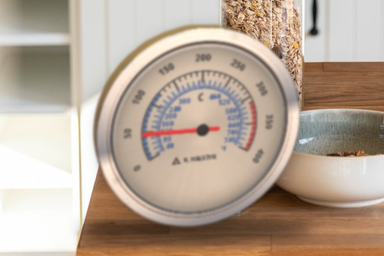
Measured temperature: 50 °C
